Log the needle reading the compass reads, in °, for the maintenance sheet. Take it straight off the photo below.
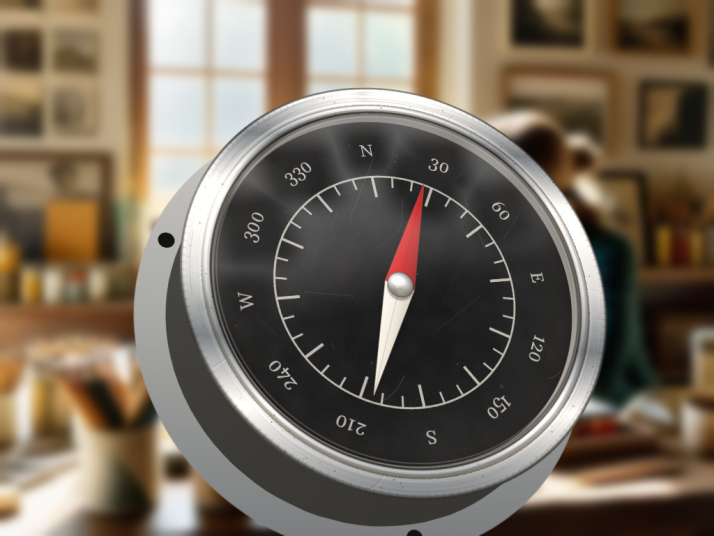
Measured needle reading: 25 °
